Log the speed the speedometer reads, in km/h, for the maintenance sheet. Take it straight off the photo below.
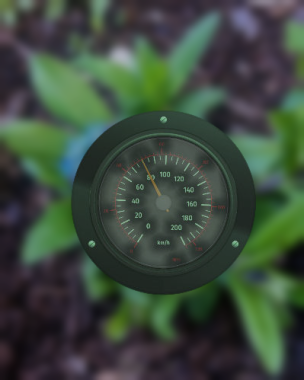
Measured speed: 80 km/h
